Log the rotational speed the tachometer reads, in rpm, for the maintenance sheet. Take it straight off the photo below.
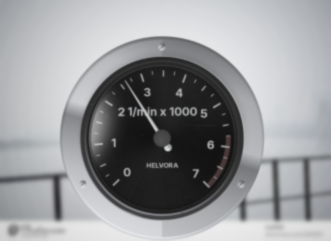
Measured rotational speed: 2625 rpm
